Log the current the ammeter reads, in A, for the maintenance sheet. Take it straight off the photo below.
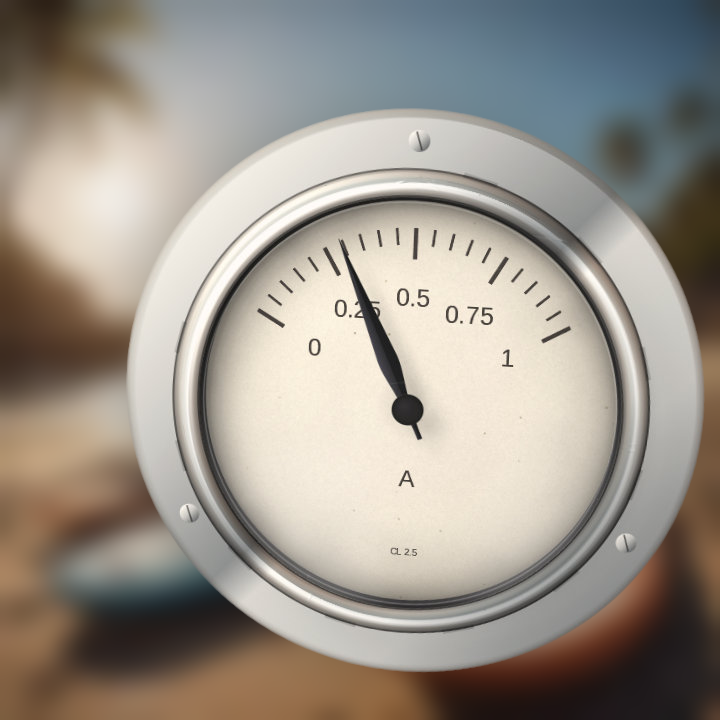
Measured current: 0.3 A
